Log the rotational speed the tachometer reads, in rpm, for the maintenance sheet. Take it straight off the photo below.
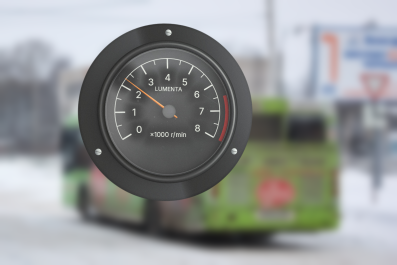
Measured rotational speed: 2250 rpm
